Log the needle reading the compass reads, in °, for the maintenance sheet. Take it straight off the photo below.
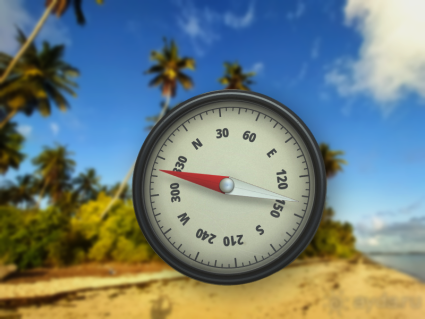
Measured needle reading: 320 °
